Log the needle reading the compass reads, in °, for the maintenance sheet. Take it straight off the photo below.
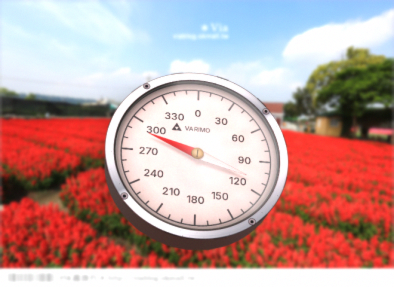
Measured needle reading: 290 °
